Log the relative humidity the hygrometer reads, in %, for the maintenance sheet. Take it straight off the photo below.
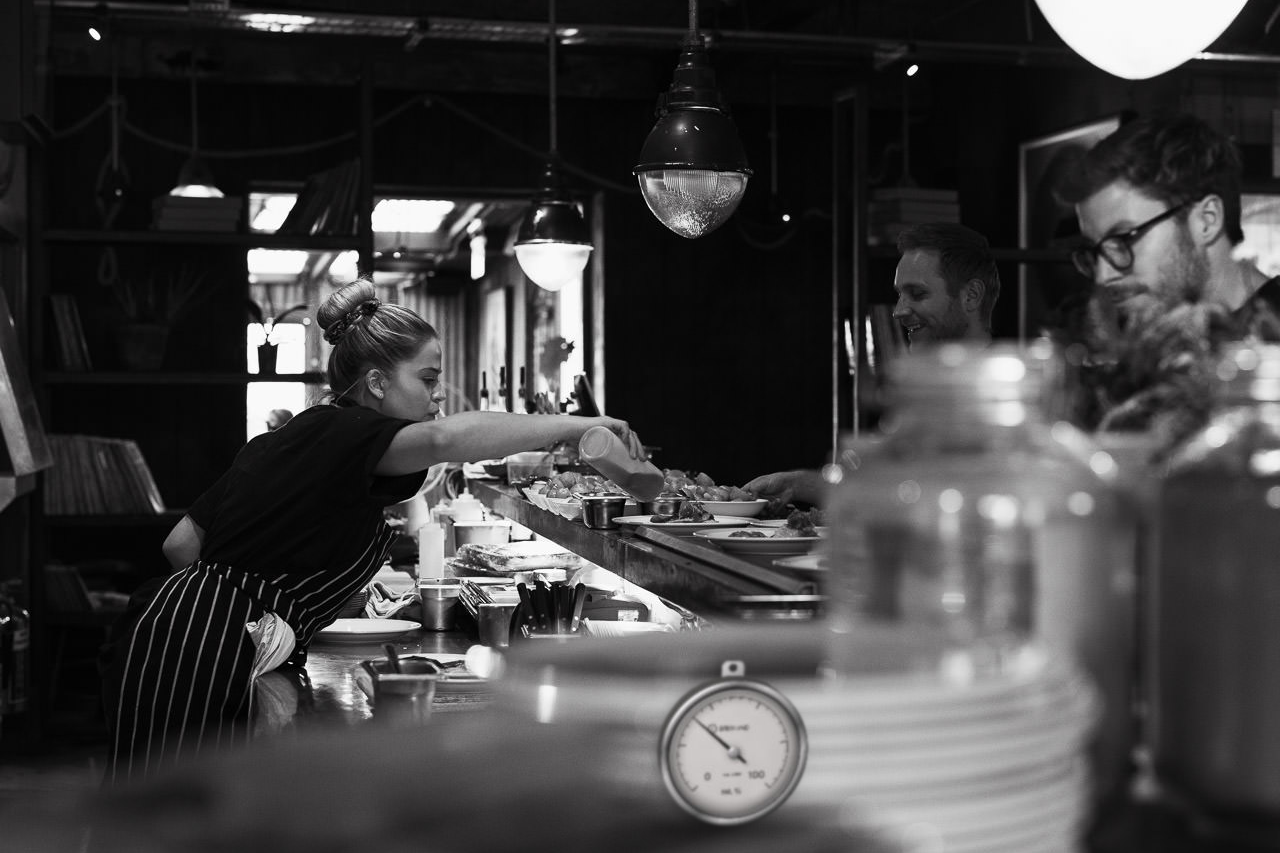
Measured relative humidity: 32 %
